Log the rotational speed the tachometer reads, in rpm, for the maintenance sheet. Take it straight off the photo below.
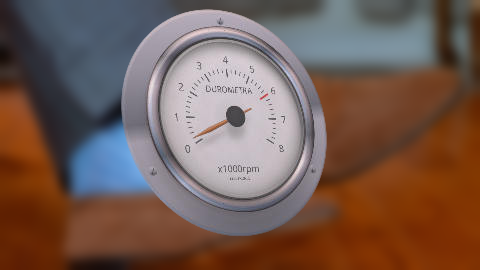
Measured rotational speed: 200 rpm
